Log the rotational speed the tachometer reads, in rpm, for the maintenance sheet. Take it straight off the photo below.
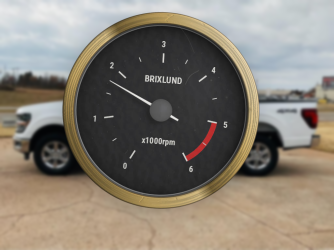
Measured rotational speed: 1750 rpm
